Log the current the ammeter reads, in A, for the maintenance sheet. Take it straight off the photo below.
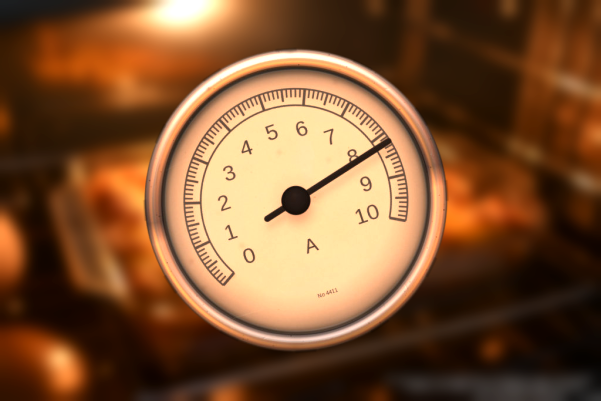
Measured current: 8.2 A
